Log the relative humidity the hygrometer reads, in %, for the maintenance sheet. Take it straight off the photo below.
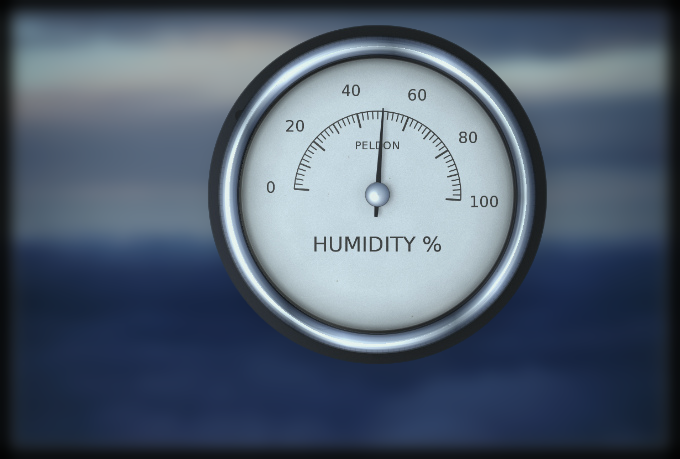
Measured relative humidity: 50 %
